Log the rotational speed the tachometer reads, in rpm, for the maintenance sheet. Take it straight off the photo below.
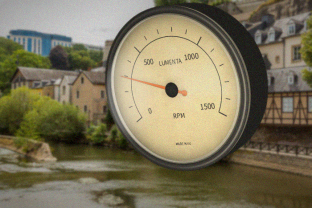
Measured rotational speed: 300 rpm
